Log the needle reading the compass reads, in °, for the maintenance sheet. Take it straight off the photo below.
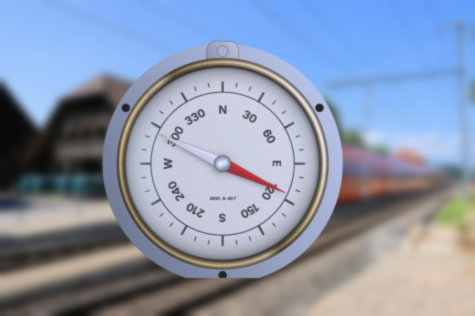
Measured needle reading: 115 °
